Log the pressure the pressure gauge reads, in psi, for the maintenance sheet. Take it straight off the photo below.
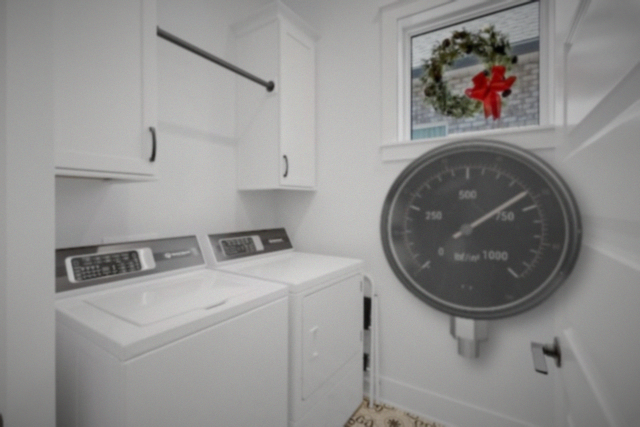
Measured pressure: 700 psi
